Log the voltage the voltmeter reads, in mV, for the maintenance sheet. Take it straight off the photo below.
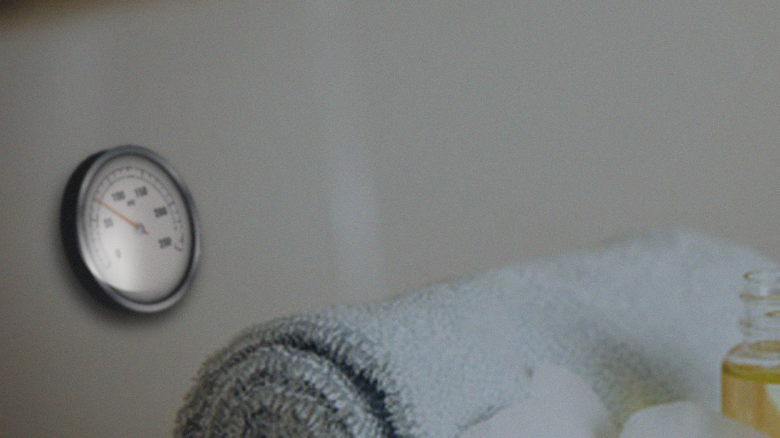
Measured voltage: 70 mV
